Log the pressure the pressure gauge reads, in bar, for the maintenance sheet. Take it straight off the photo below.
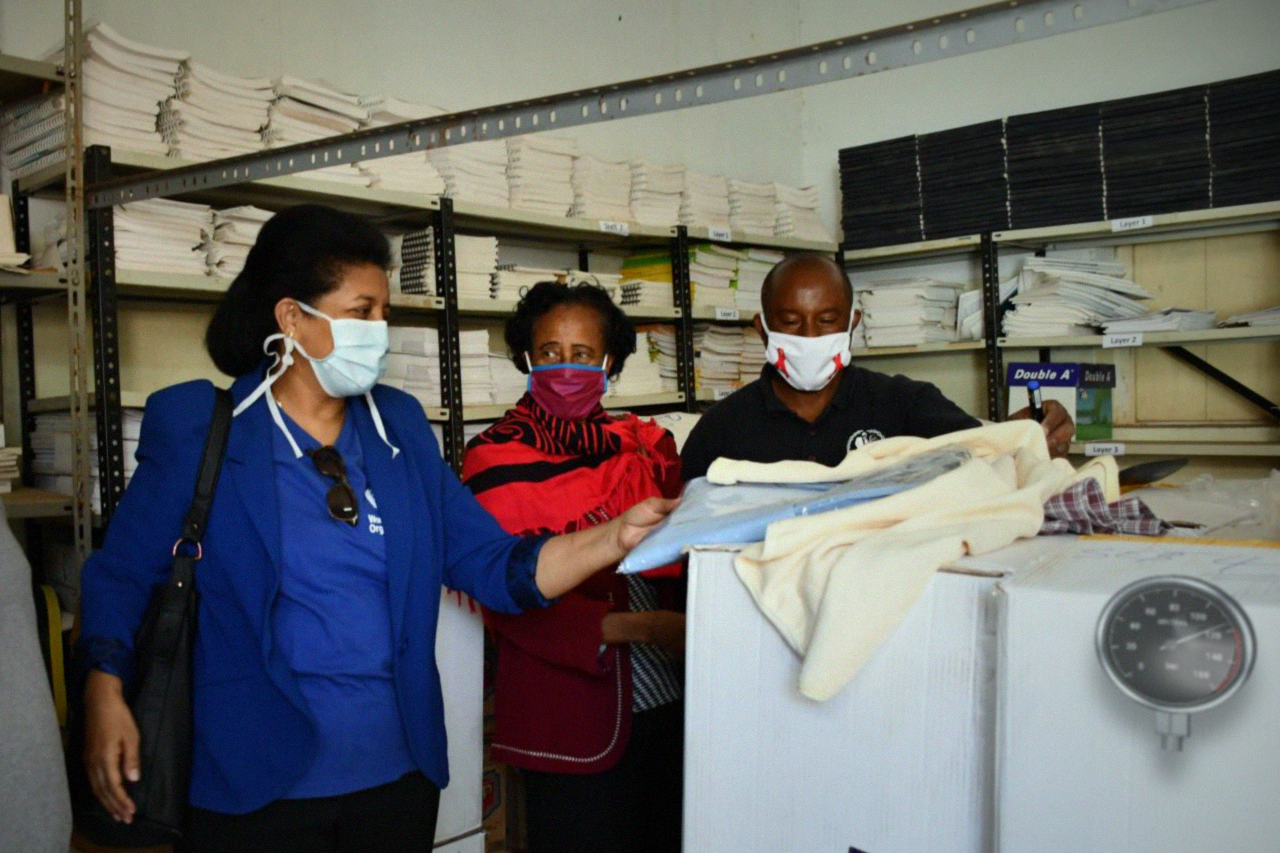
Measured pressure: 115 bar
